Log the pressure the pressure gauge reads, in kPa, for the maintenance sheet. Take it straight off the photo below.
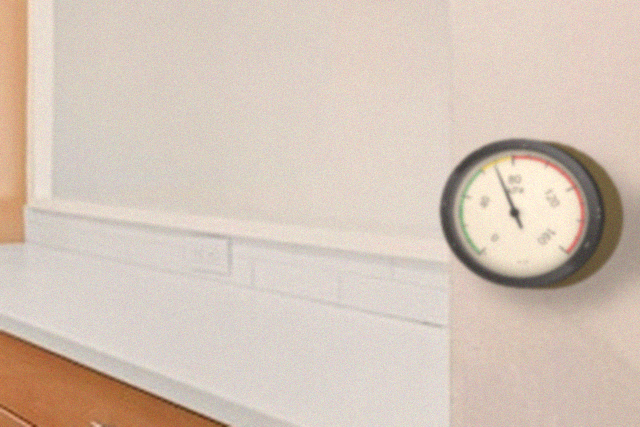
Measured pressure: 70 kPa
